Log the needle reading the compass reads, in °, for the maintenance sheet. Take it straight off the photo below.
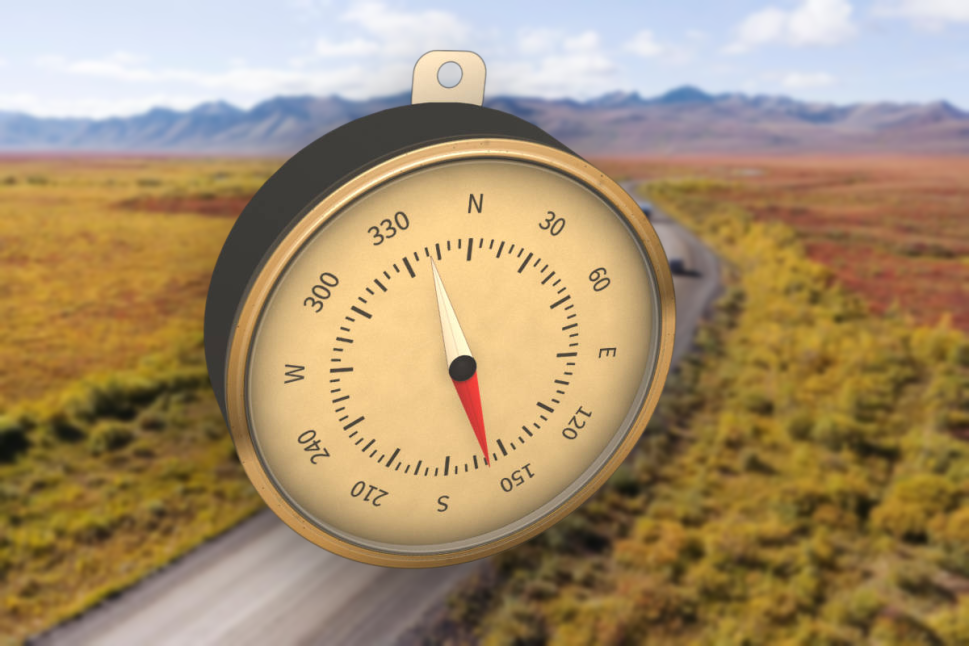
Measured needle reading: 160 °
